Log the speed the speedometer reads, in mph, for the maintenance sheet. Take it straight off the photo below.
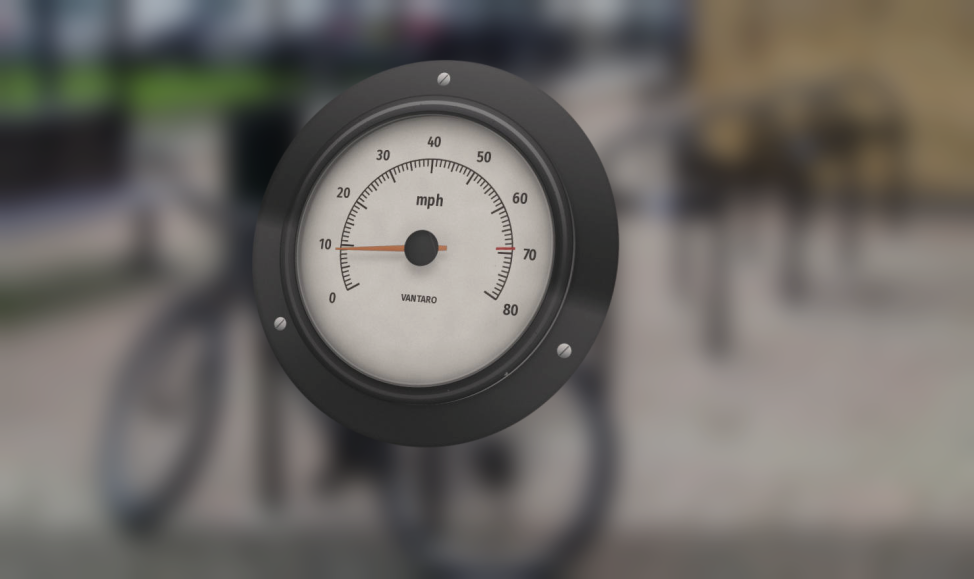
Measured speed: 9 mph
